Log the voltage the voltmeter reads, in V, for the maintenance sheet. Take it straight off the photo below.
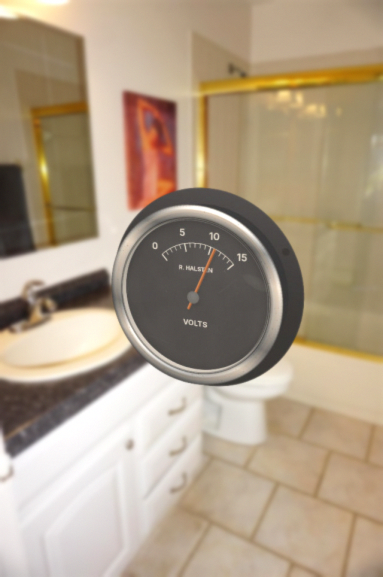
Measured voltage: 11 V
